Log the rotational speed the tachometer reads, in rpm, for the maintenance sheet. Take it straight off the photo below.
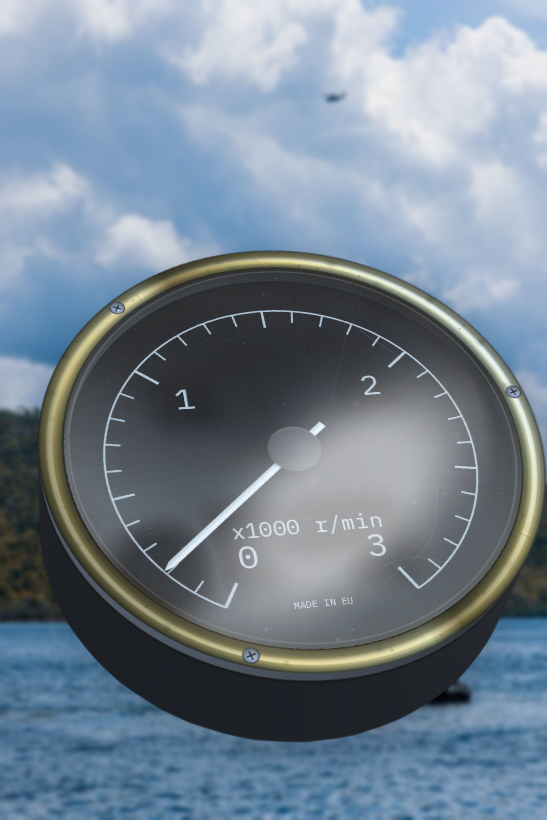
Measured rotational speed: 200 rpm
